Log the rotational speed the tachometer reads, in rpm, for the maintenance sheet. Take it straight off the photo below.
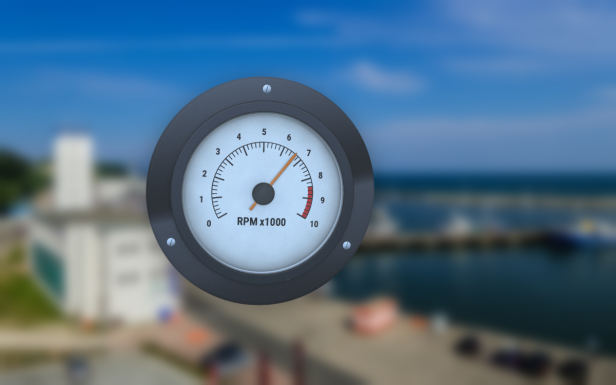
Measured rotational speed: 6600 rpm
